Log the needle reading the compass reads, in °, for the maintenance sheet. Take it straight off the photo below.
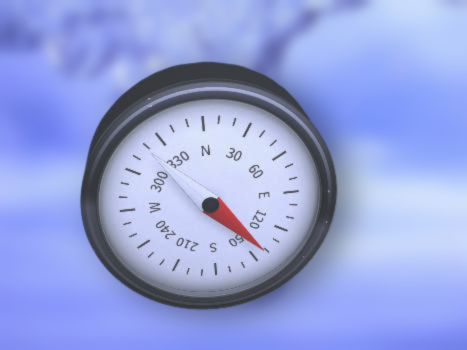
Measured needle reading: 140 °
